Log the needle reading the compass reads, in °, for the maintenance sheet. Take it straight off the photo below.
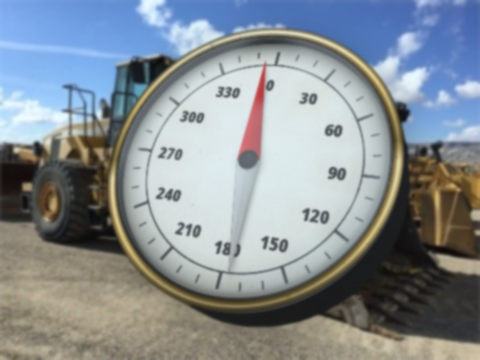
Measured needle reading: 355 °
